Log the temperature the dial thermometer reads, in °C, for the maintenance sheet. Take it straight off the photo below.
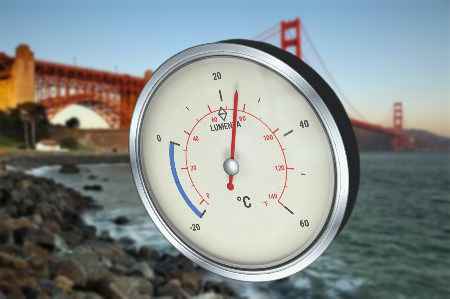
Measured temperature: 25 °C
